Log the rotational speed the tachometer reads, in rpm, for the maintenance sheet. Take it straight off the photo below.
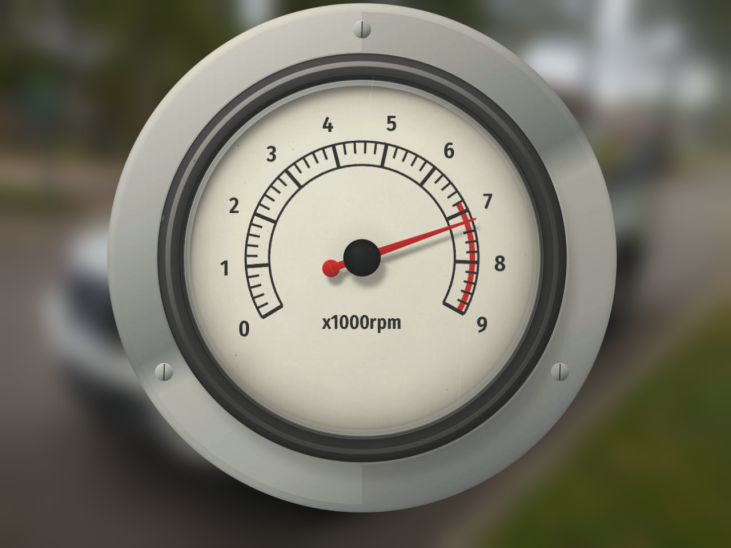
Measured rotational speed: 7200 rpm
